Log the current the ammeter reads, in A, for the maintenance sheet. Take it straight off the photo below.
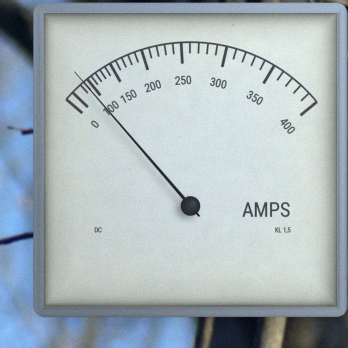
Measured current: 90 A
